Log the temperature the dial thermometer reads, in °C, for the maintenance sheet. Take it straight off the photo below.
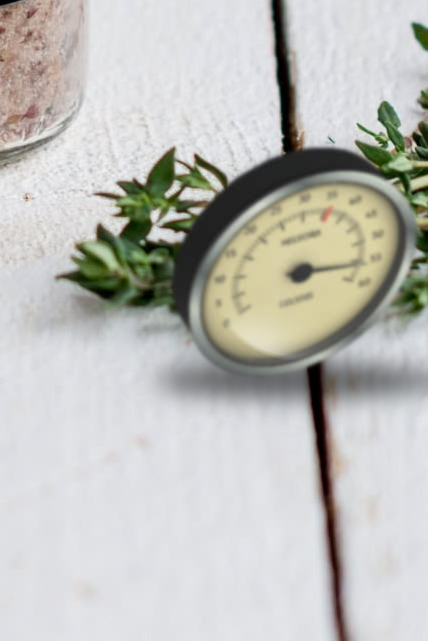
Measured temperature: 55 °C
